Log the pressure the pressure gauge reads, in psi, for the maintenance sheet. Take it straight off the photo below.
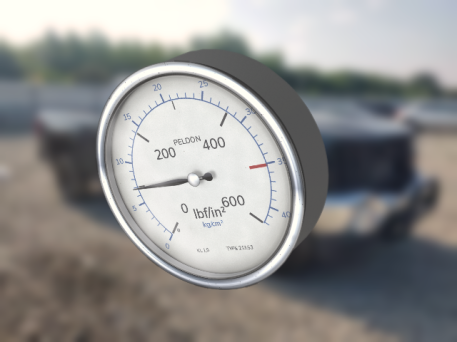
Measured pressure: 100 psi
